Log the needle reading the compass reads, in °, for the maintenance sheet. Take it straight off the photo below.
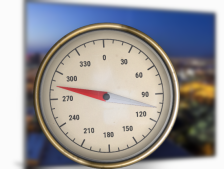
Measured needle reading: 285 °
